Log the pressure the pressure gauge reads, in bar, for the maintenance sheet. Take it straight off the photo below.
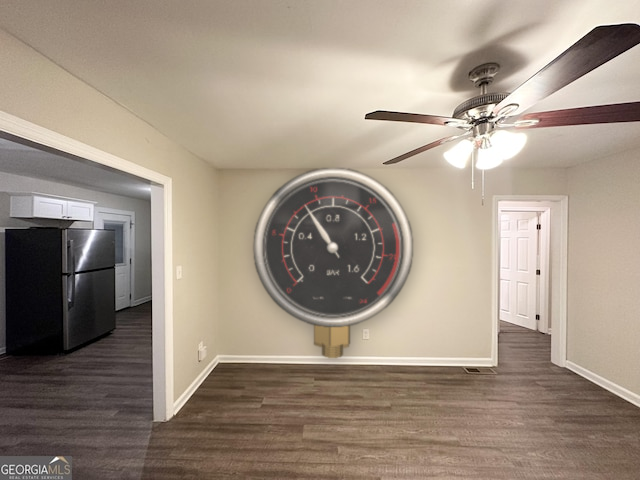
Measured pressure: 0.6 bar
